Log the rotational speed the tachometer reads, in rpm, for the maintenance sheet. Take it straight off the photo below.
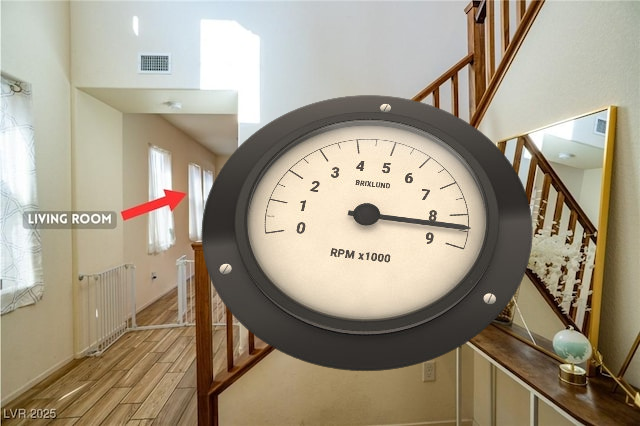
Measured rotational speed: 8500 rpm
